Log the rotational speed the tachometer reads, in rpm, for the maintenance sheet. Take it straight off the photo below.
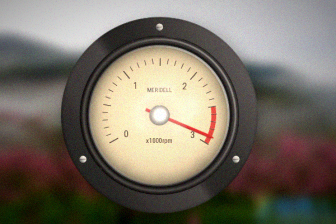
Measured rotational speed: 2900 rpm
